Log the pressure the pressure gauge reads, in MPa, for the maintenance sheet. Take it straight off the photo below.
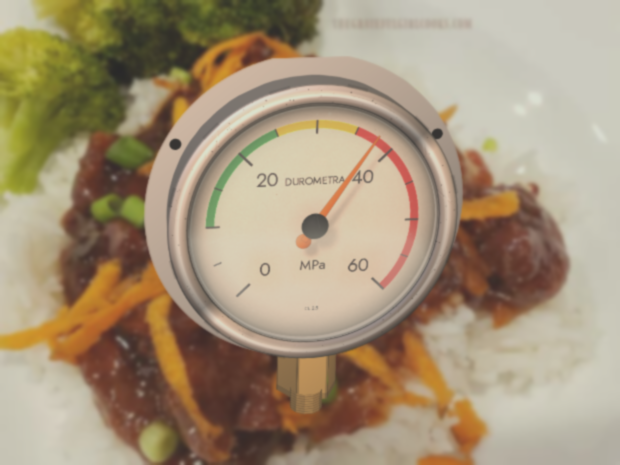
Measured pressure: 37.5 MPa
